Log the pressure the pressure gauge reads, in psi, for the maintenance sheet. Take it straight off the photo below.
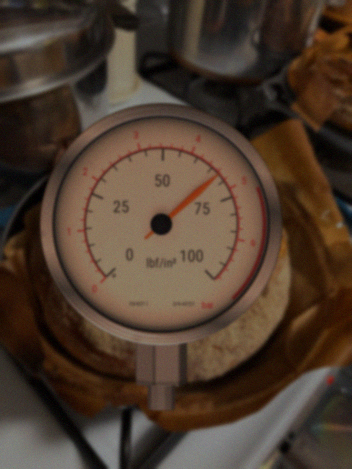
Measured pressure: 67.5 psi
